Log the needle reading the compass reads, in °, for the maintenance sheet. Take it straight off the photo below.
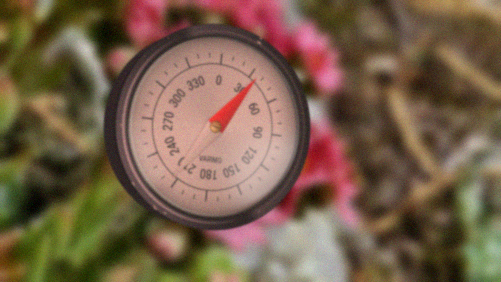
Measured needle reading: 35 °
